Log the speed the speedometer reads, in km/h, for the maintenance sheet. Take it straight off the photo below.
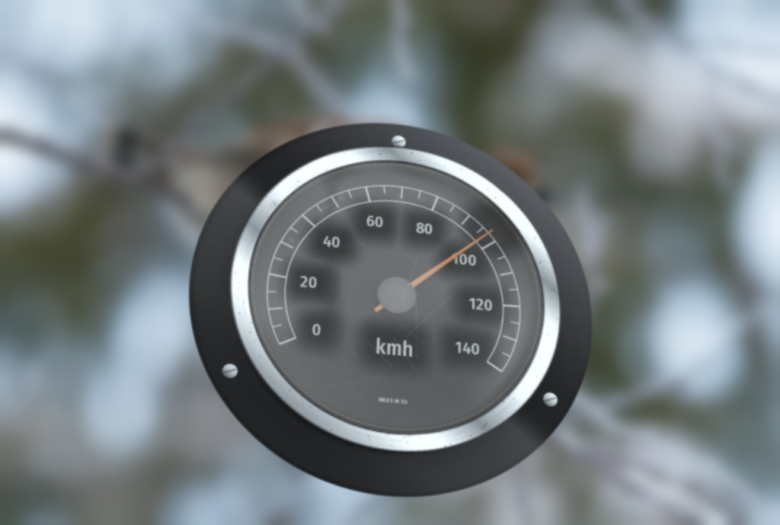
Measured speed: 97.5 km/h
